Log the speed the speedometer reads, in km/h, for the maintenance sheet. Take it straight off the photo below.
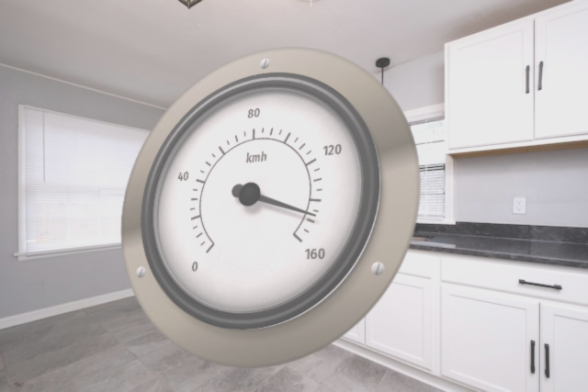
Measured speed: 147.5 km/h
